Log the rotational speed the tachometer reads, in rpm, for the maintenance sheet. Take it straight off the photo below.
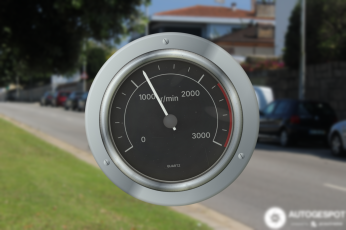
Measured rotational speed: 1200 rpm
